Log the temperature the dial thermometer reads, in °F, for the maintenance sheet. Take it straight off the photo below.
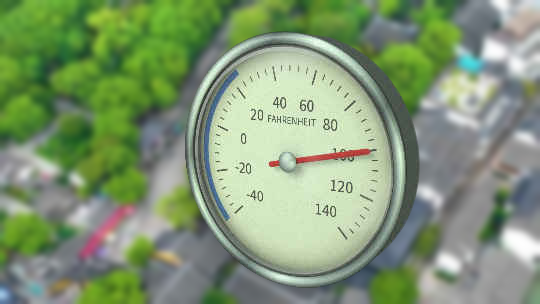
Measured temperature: 100 °F
